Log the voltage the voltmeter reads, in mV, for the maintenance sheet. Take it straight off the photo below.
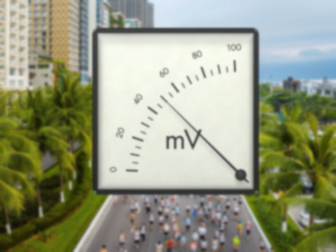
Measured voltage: 50 mV
